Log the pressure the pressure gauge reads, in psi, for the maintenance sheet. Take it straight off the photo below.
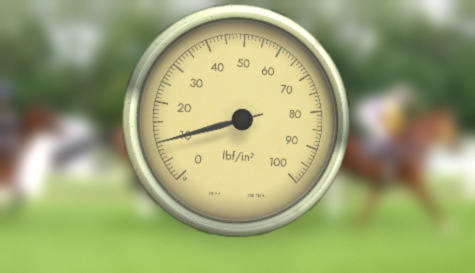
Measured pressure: 10 psi
